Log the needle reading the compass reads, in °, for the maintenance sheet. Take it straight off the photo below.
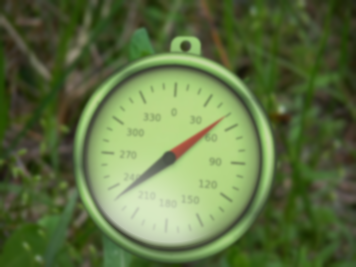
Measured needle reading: 50 °
